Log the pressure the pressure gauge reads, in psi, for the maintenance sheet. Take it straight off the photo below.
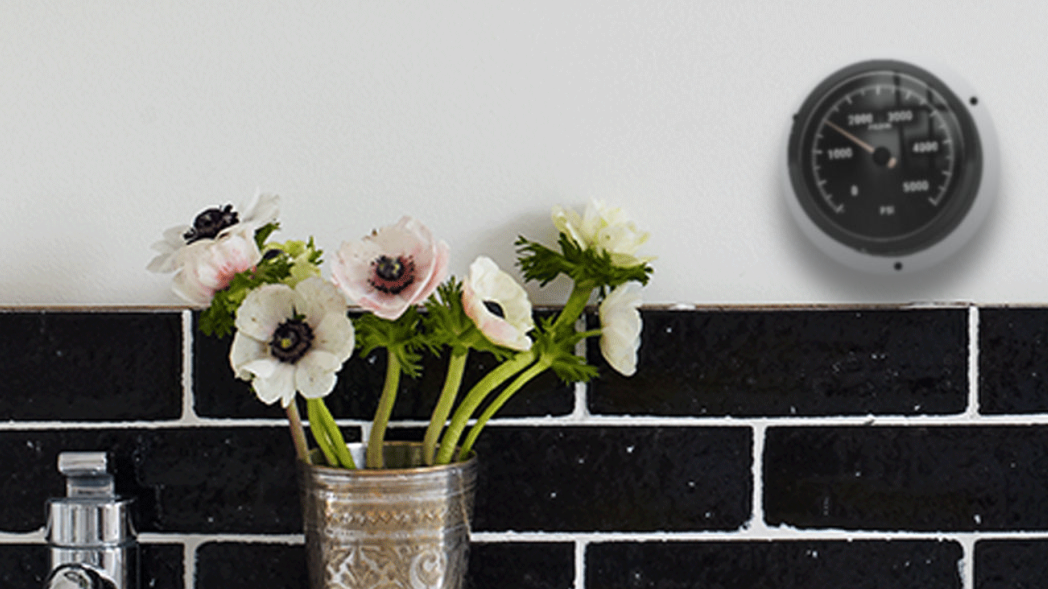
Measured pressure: 1500 psi
